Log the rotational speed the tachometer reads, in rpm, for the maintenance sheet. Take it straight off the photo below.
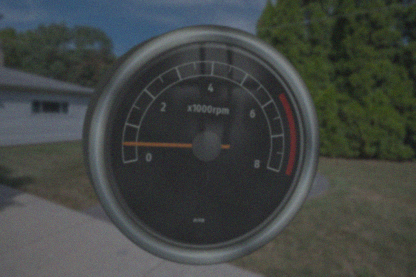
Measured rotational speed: 500 rpm
